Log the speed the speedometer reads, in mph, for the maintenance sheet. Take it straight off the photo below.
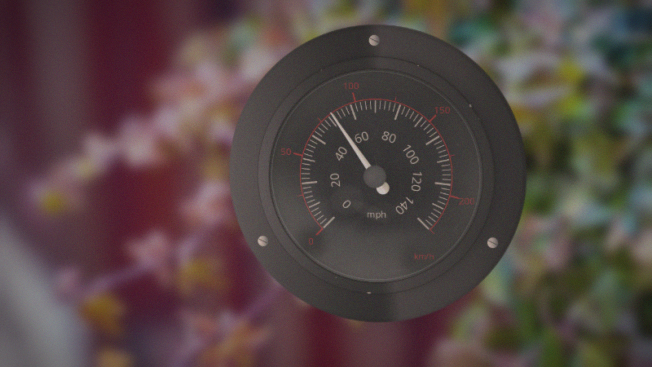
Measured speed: 52 mph
